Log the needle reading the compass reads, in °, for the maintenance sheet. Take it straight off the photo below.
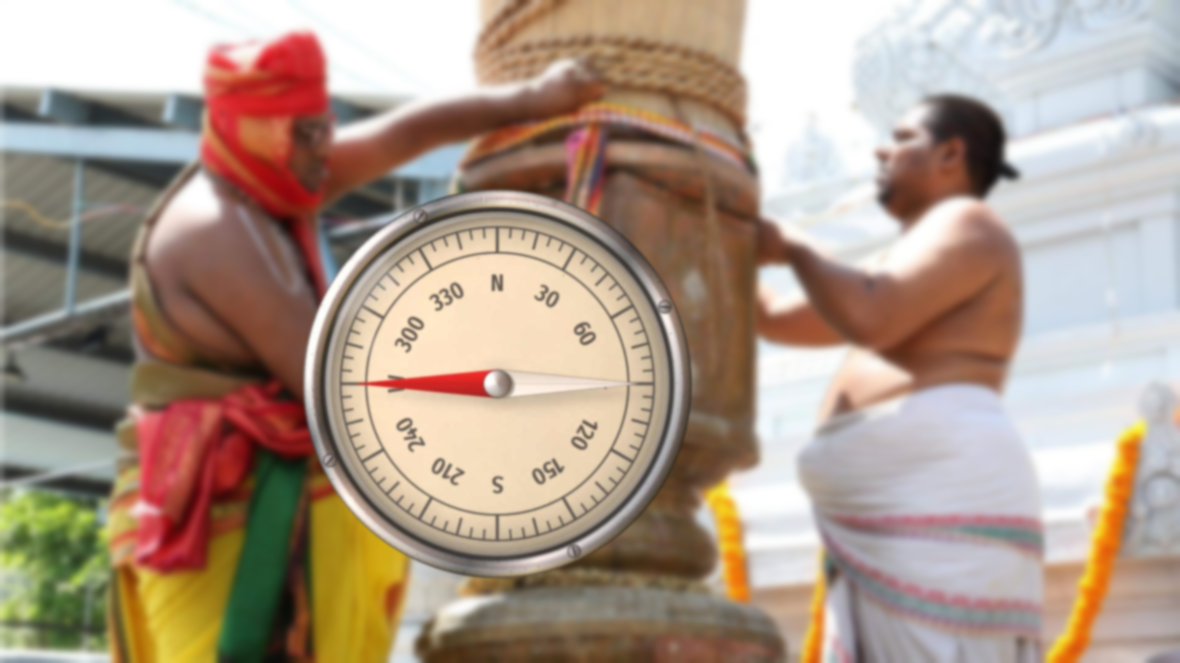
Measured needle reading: 270 °
